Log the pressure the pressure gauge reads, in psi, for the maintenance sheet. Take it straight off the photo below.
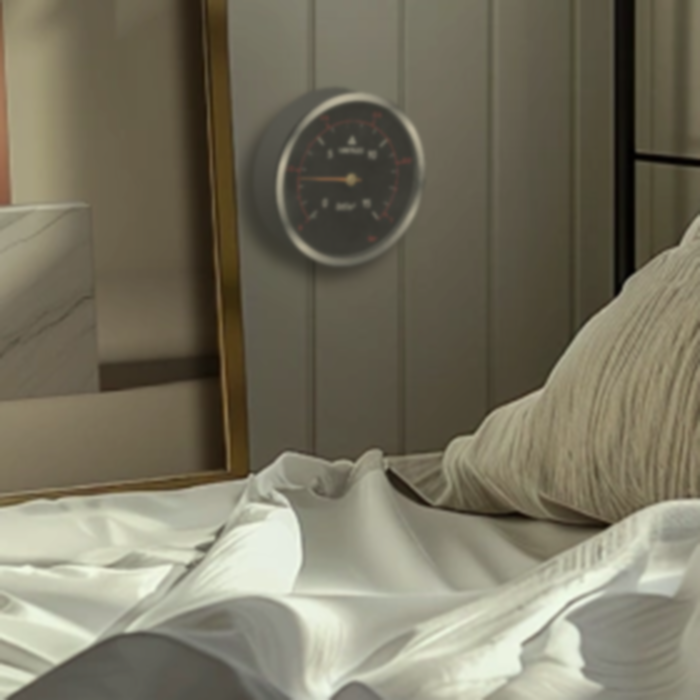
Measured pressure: 2.5 psi
